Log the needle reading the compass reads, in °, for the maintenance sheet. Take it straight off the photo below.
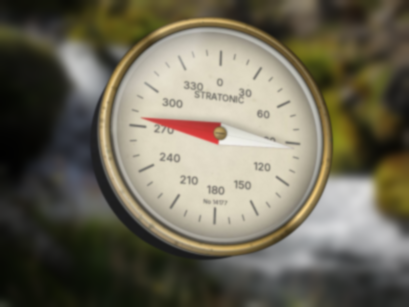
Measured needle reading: 275 °
